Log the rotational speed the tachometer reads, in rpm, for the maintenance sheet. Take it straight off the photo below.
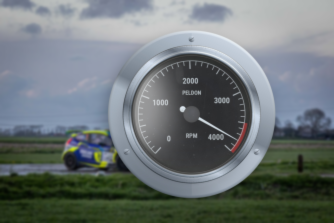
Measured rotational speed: 3800 rpm
